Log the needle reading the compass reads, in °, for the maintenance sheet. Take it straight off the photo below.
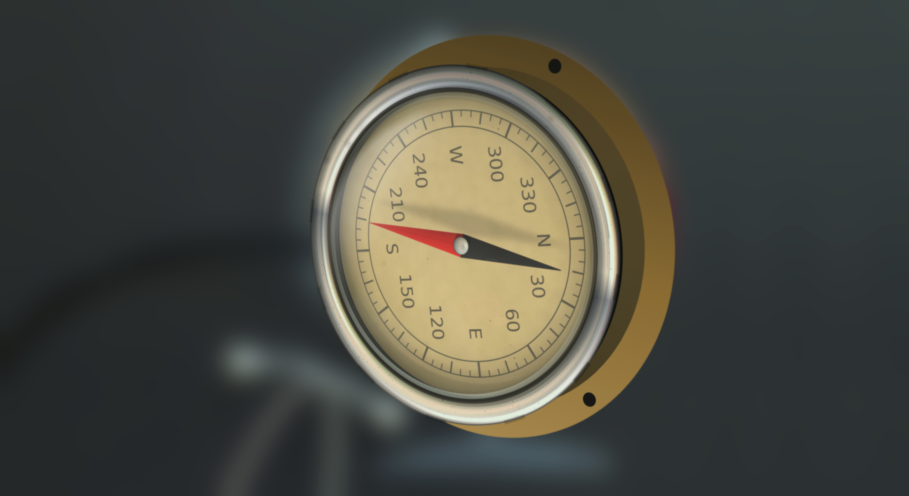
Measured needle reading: 195 °
